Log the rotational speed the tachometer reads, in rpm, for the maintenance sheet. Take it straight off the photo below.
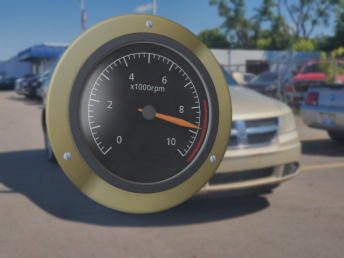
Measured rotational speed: 8800 rpm
